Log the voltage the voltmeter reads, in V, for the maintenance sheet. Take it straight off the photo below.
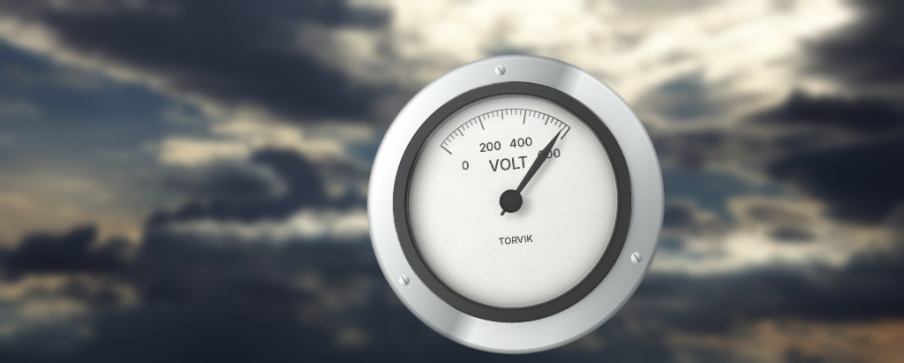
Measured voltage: 580 V
